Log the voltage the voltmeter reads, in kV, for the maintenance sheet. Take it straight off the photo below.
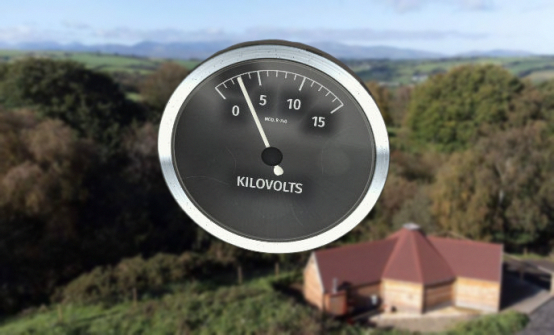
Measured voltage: 3 kV
